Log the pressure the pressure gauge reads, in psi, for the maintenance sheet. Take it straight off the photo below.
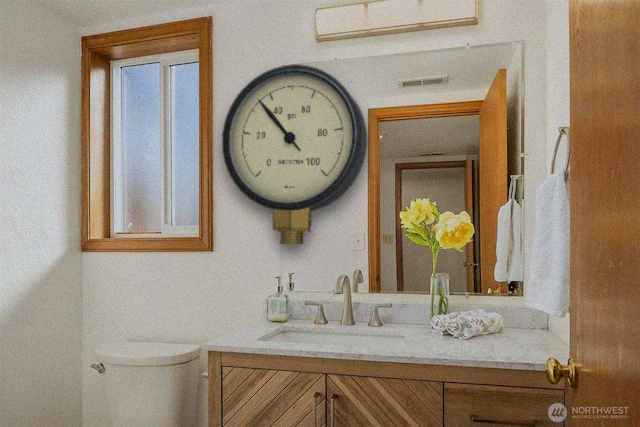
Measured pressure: 35 psi
